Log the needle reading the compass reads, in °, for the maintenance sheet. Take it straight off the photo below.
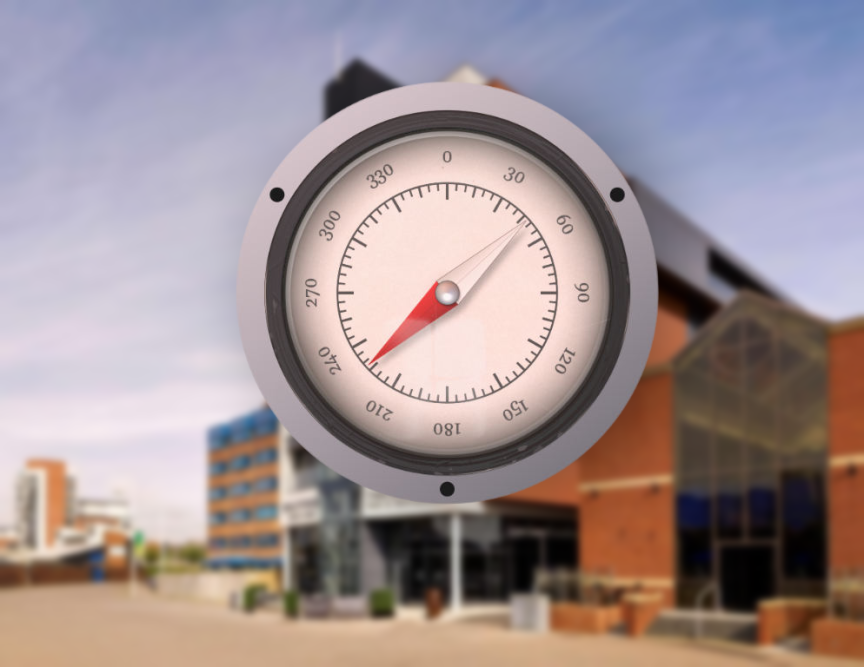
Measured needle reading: 227.5 °
